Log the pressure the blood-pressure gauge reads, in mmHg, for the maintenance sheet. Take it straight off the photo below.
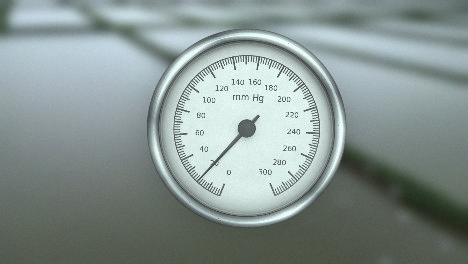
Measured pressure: 20 mmHg
